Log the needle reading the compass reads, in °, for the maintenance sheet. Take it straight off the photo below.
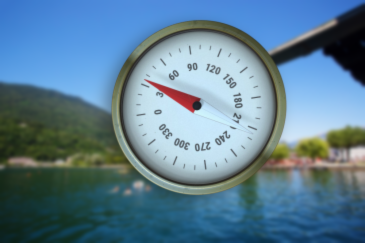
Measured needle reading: 35 °
